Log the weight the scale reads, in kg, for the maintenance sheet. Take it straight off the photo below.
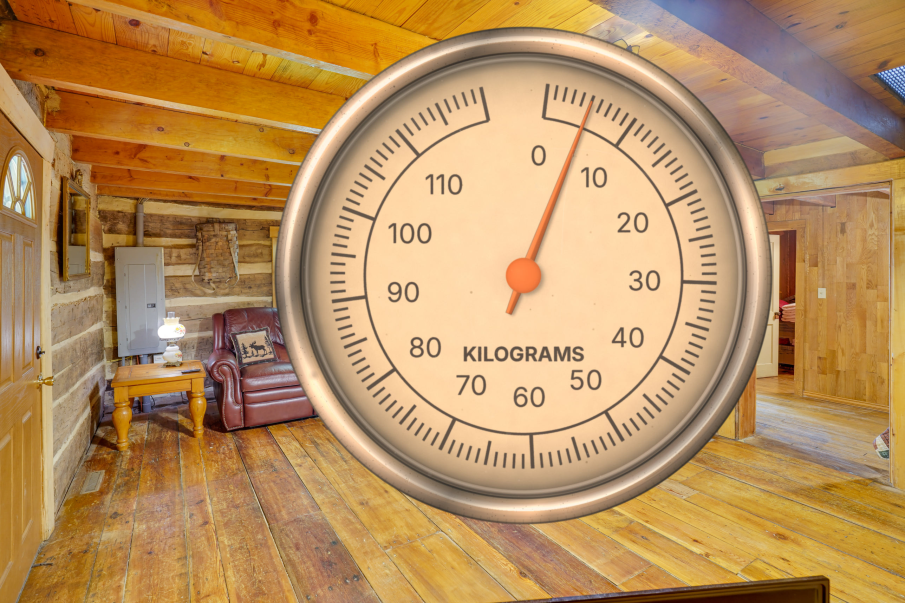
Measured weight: 5 kg
